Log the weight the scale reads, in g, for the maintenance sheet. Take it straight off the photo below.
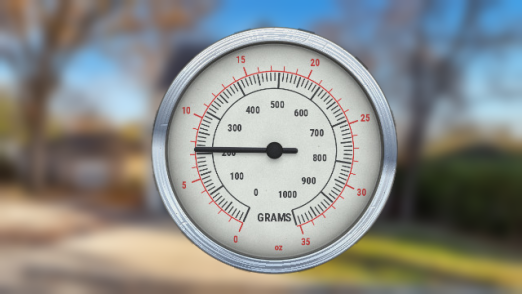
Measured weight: 210 g
